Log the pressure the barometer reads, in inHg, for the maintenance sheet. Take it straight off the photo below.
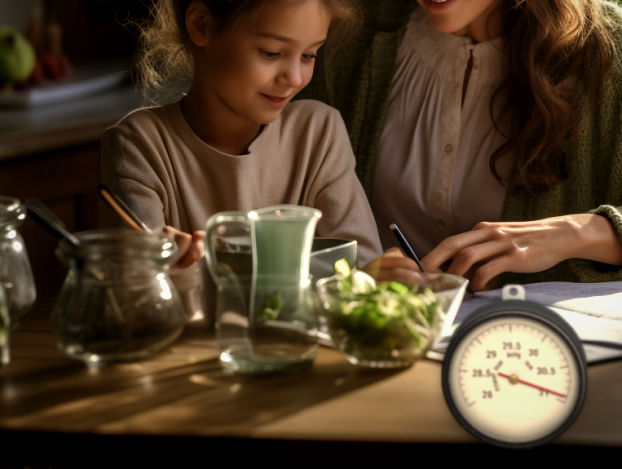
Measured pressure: 30.9 inHg
